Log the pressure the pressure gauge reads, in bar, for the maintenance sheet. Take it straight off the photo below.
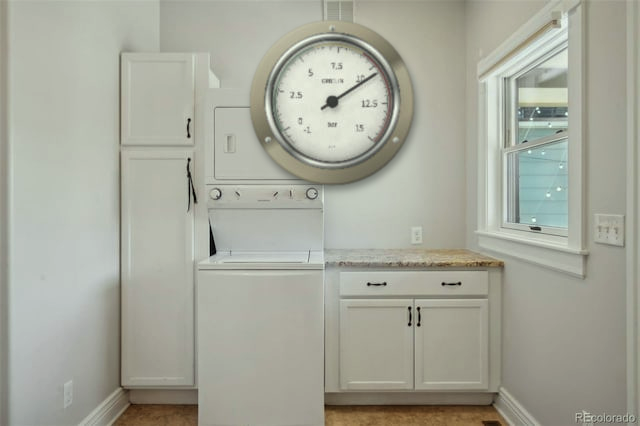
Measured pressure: 10.5 bar
